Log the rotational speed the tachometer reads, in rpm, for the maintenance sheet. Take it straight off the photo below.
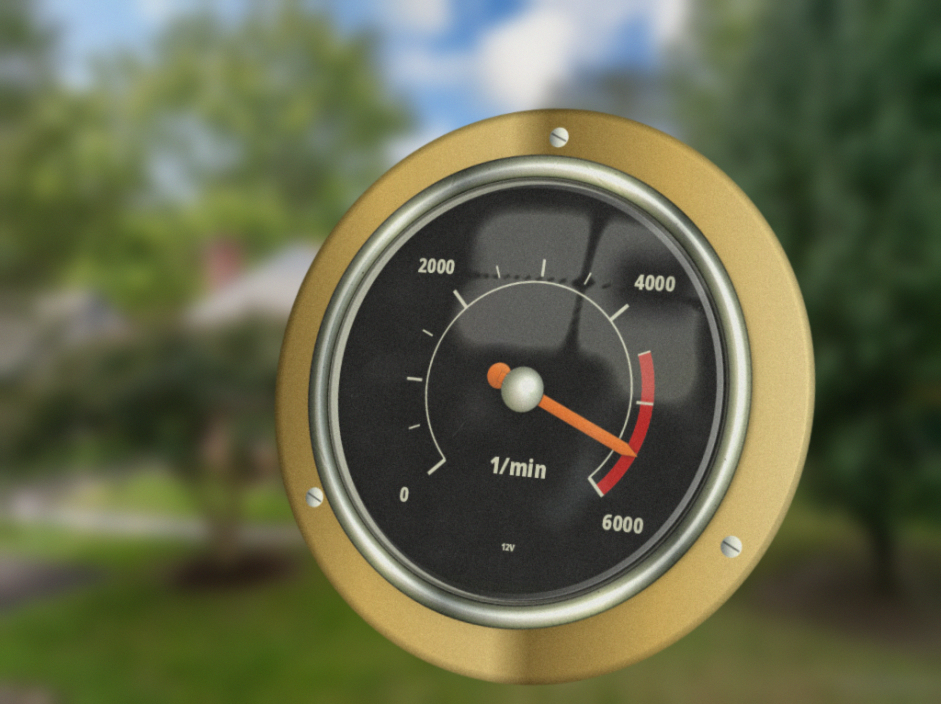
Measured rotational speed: 5500 rpm
